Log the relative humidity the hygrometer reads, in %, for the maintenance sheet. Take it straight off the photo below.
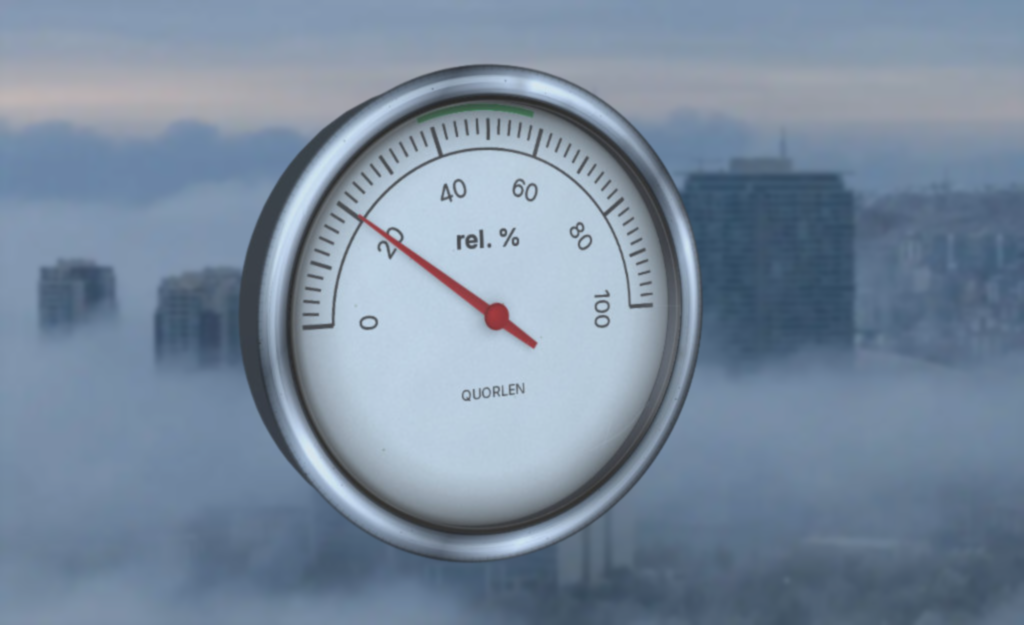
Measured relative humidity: 20 %
